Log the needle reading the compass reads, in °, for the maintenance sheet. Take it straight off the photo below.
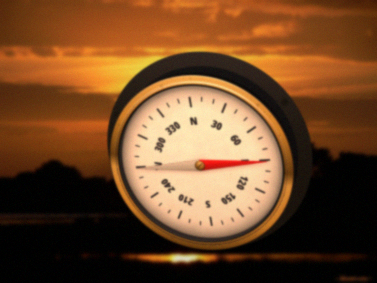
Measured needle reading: 90 °
